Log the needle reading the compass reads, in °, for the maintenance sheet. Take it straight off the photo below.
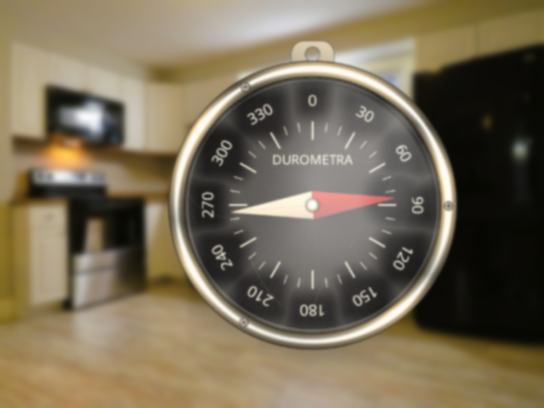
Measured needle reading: 85 °
